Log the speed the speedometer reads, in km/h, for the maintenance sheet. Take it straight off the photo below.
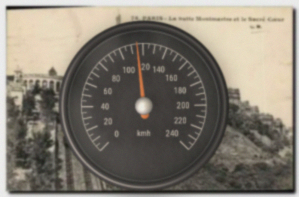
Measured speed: 115 km/h
